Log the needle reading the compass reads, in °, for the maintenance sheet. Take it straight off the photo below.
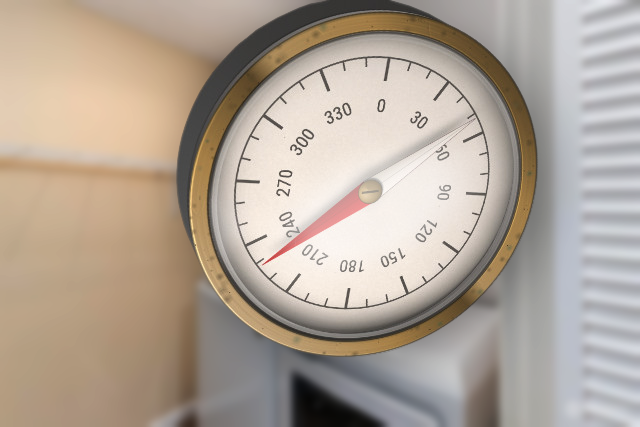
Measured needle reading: 230 °
